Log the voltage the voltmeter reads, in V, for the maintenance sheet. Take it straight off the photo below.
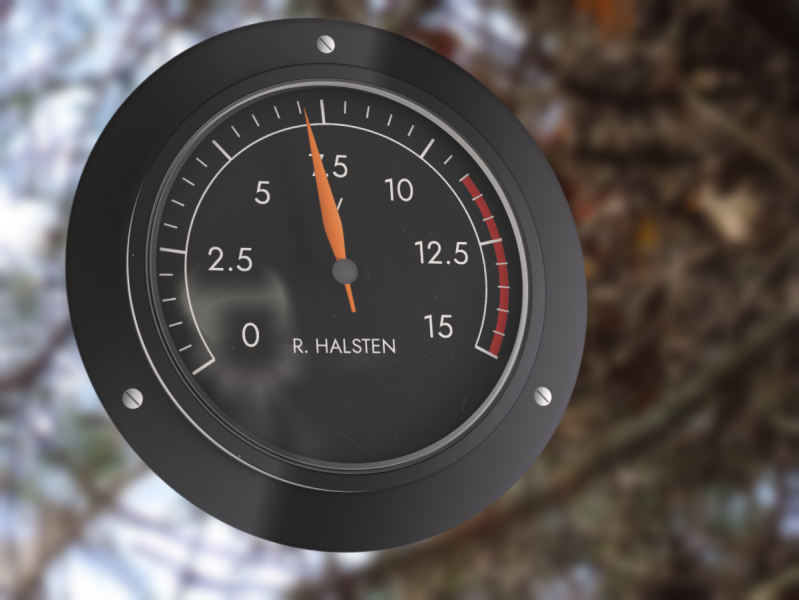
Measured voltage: 7 V
